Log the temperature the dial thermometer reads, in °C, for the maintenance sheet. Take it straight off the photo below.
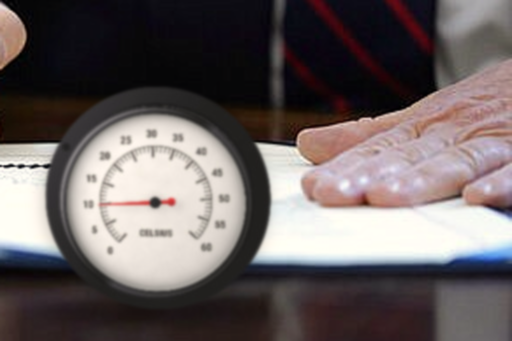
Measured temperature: 10 °C
